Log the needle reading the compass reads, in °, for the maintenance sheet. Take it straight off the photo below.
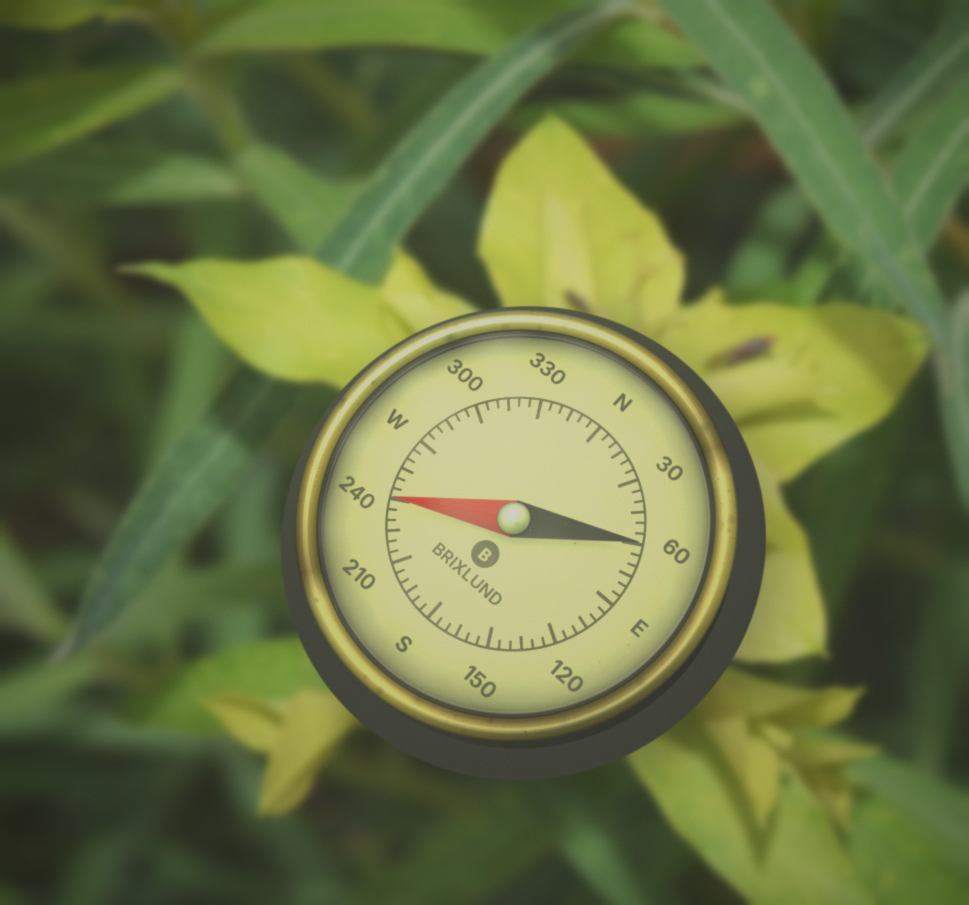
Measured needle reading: 240 °
